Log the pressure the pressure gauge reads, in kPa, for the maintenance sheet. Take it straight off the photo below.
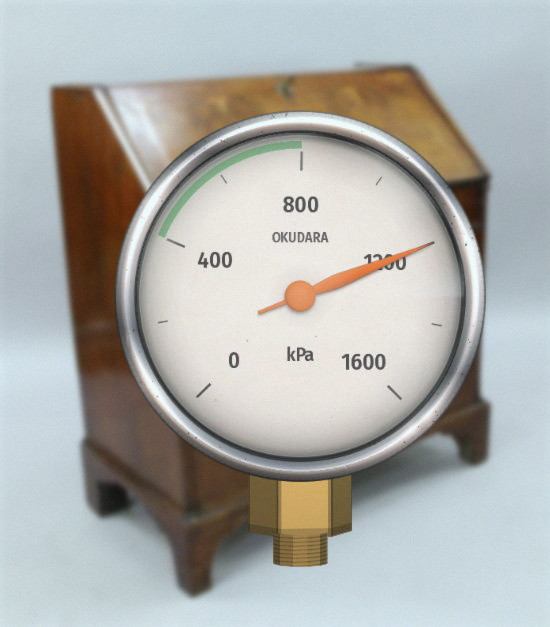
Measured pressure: 1200 kPa
